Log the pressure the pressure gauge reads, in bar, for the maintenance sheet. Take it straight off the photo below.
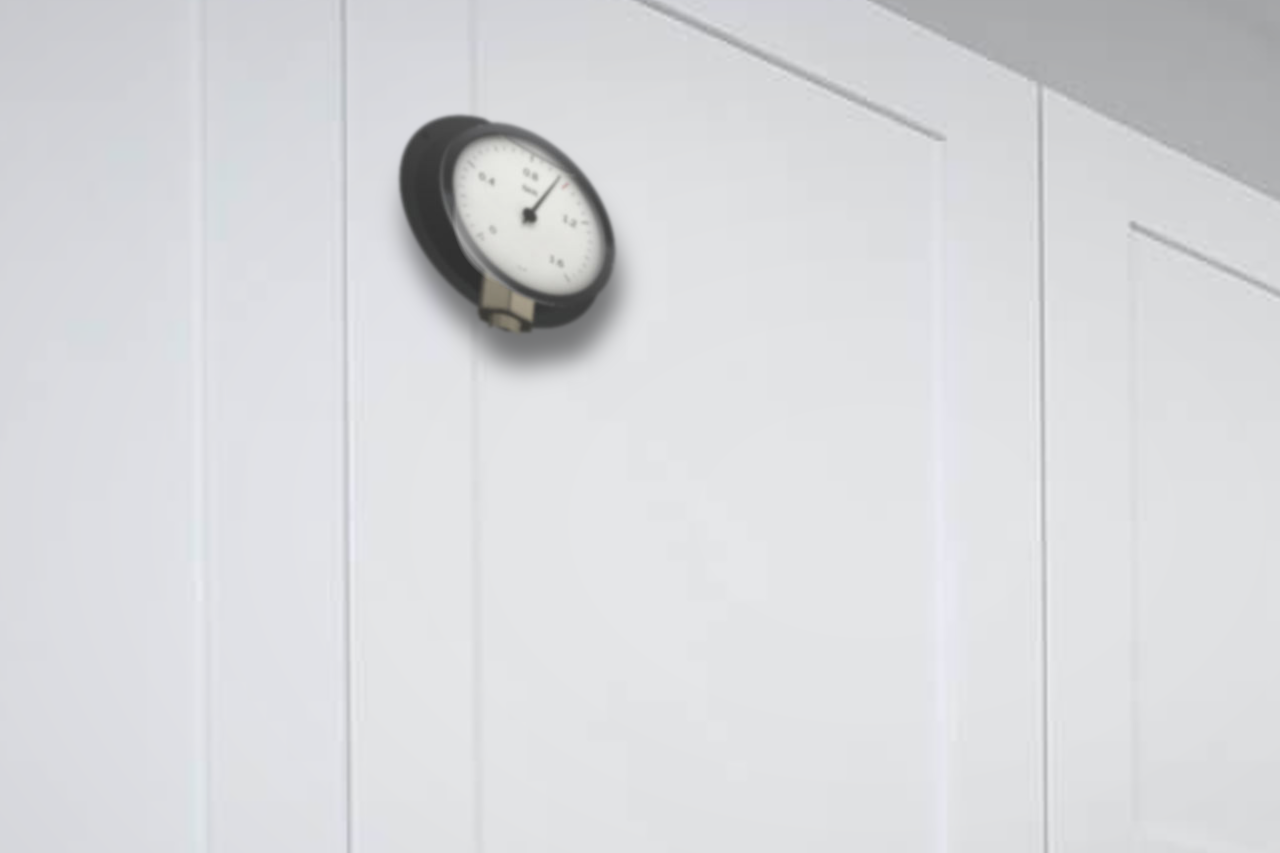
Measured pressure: 0.95 bar
